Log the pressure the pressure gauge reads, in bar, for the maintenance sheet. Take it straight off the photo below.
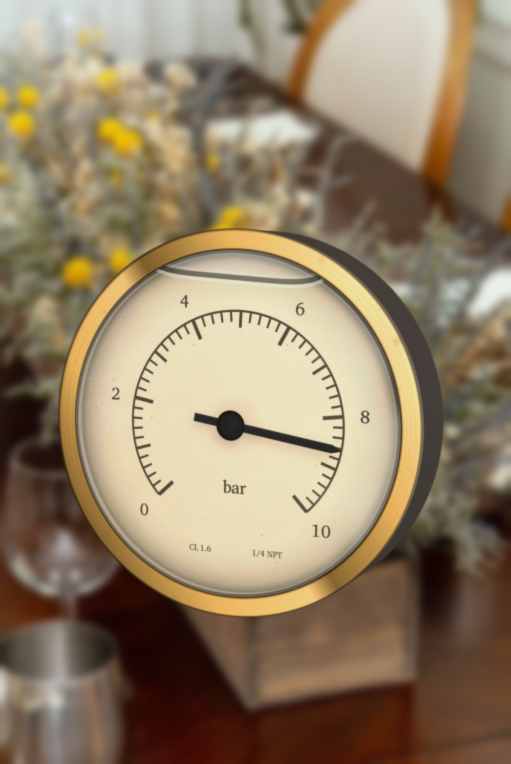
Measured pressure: 8.6 bar
